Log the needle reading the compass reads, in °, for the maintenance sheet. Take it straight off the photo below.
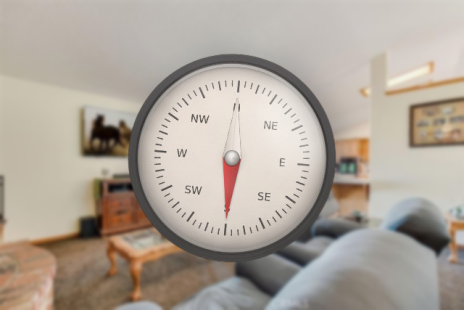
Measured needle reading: 180 °
